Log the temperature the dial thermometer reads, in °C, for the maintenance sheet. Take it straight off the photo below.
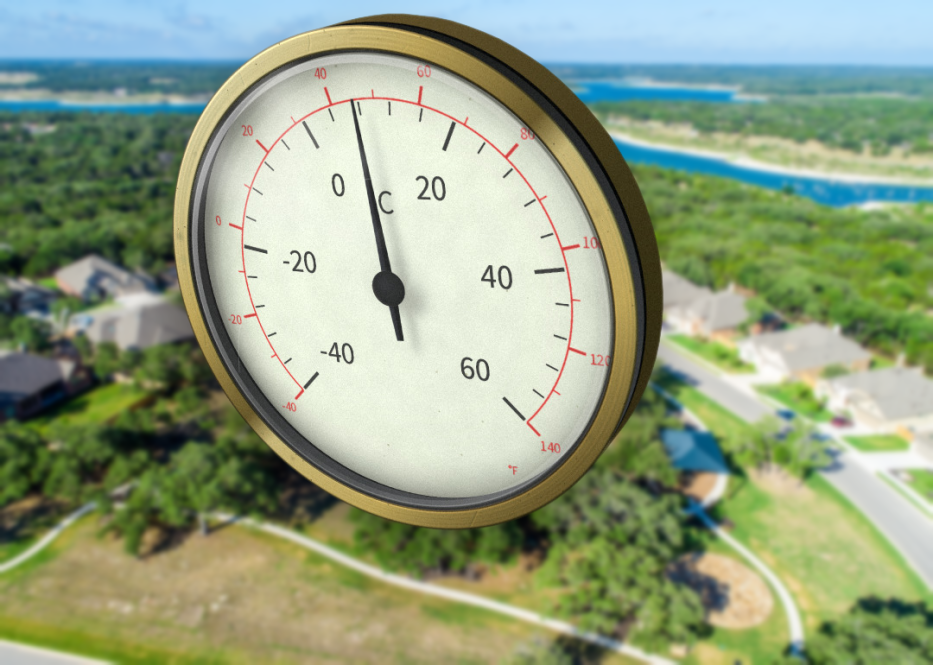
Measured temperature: 8 °C
